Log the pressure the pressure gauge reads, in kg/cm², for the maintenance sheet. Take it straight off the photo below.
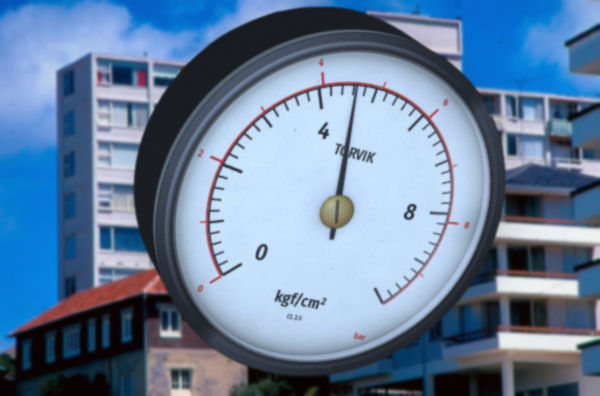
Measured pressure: 4.6 kg/cm²
